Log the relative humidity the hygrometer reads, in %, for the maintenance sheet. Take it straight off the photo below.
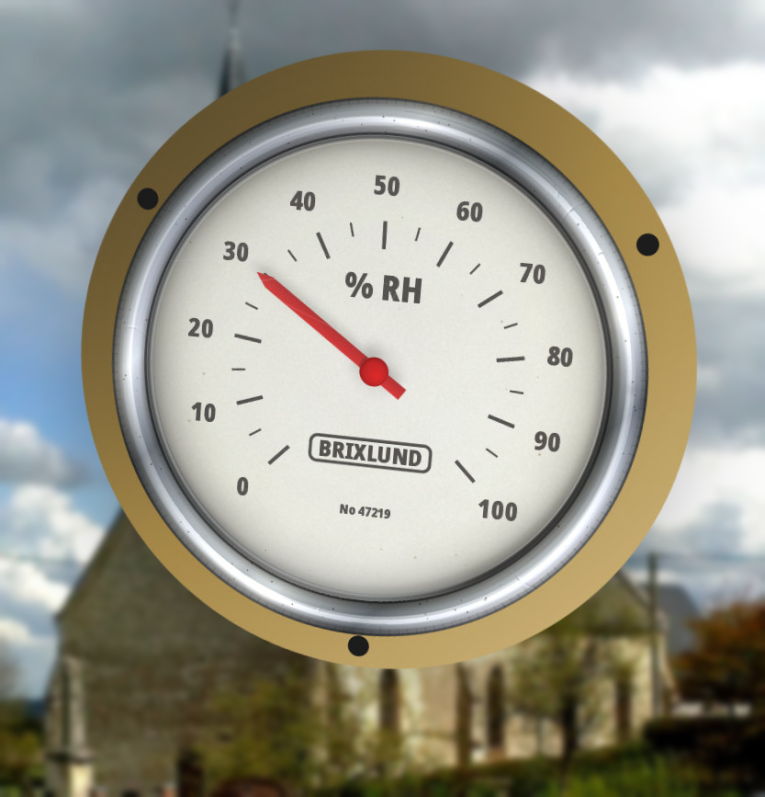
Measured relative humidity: 30 %
